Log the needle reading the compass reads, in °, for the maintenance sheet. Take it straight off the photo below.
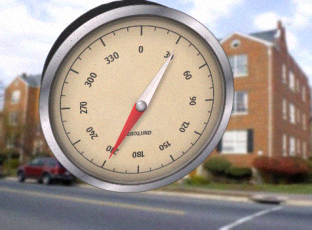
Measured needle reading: 210 °
